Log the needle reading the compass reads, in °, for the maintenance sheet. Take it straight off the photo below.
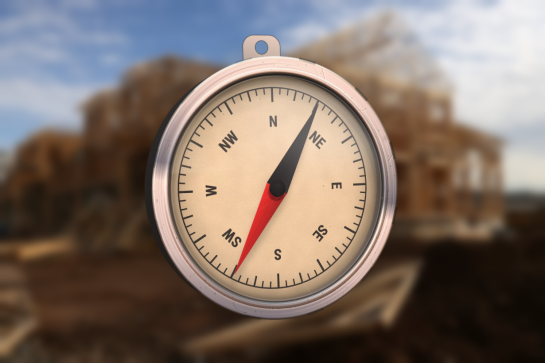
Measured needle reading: 210 °
